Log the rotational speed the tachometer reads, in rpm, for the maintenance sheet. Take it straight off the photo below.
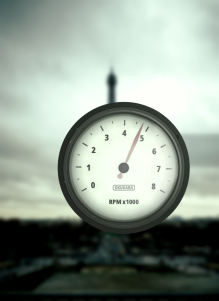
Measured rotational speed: 4750 rpm
